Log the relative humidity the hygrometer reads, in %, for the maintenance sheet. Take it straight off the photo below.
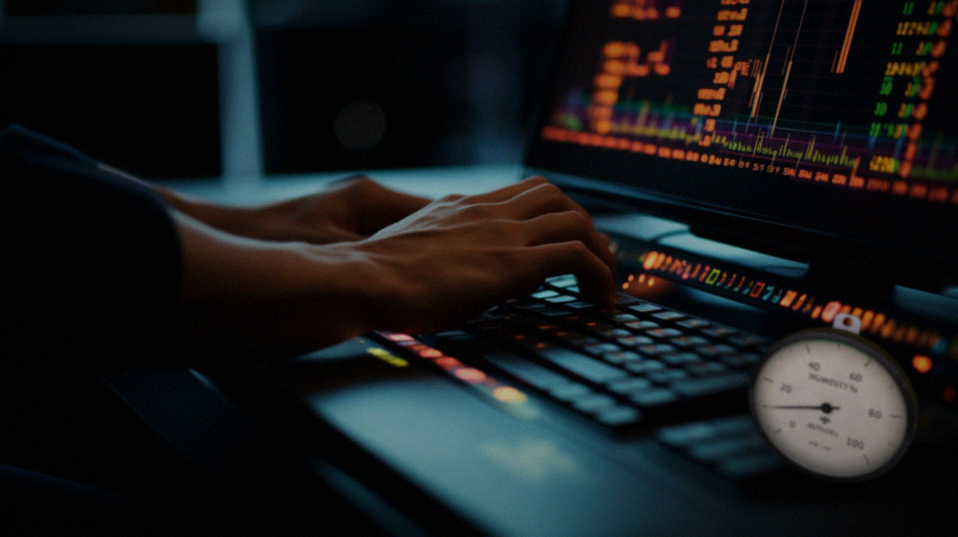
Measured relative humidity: 10 %
